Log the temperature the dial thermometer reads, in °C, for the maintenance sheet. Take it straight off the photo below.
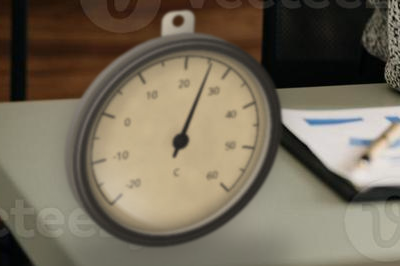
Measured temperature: 25 °C
